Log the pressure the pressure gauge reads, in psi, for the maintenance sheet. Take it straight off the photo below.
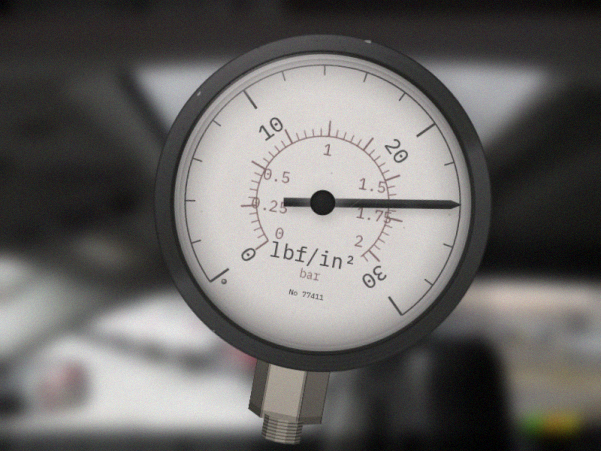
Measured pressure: 24 psi
